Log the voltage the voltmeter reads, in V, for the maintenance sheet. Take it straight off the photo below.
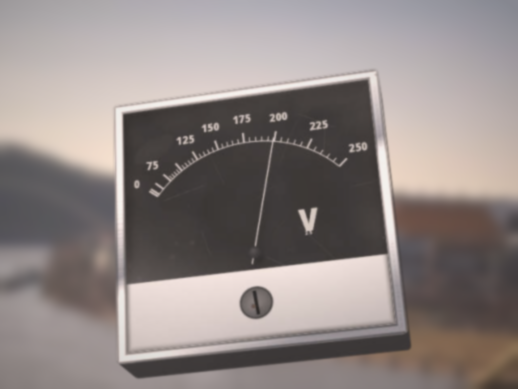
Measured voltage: 200 V
